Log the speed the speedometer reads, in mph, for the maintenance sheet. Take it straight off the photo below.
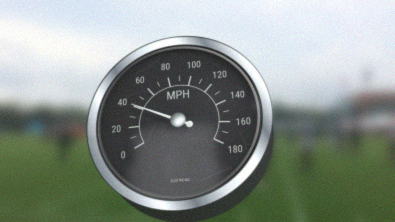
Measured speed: 40 mph
